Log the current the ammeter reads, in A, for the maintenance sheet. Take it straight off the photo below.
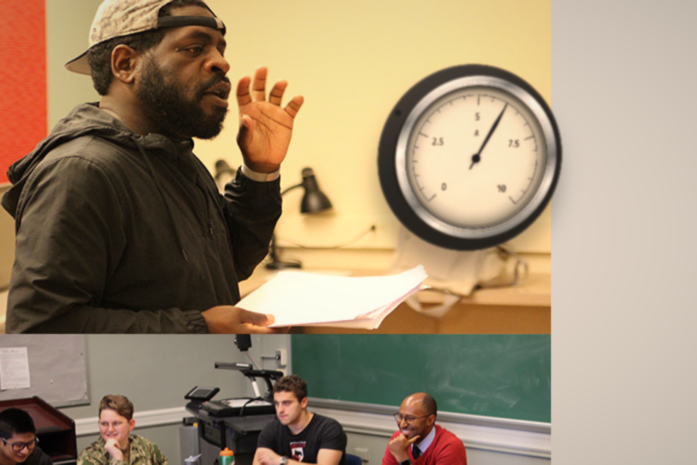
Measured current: 6 A
